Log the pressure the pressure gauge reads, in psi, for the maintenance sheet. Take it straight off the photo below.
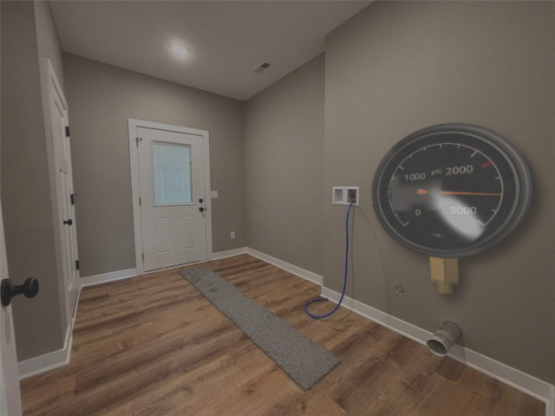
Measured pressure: 2600 psi
